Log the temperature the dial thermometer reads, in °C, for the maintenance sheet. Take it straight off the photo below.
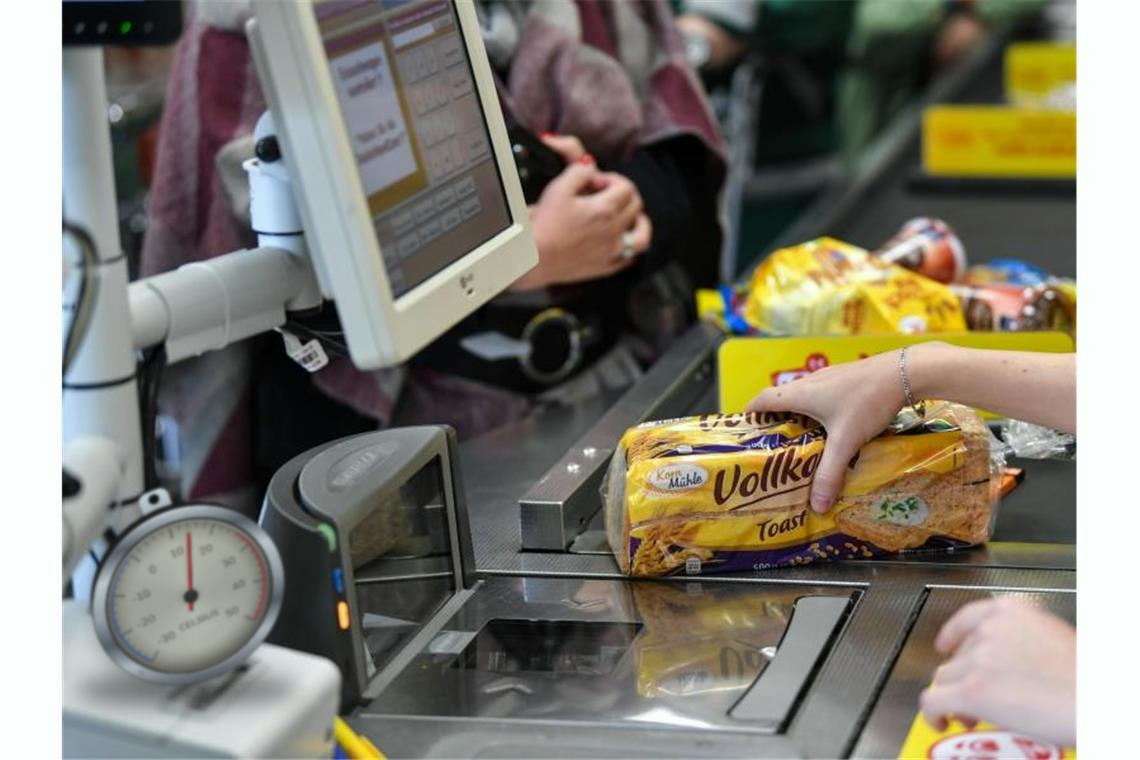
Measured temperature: 14 °C
